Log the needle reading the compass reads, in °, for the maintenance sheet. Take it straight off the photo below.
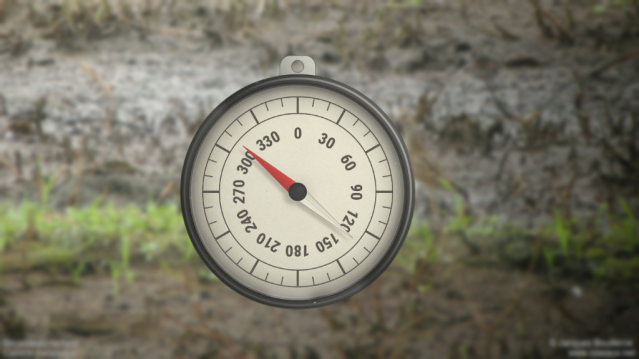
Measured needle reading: 310 °
